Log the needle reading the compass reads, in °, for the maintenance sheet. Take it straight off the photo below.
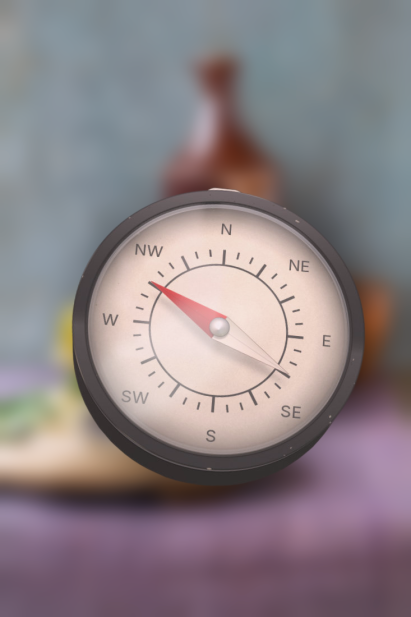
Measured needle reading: 300 °
